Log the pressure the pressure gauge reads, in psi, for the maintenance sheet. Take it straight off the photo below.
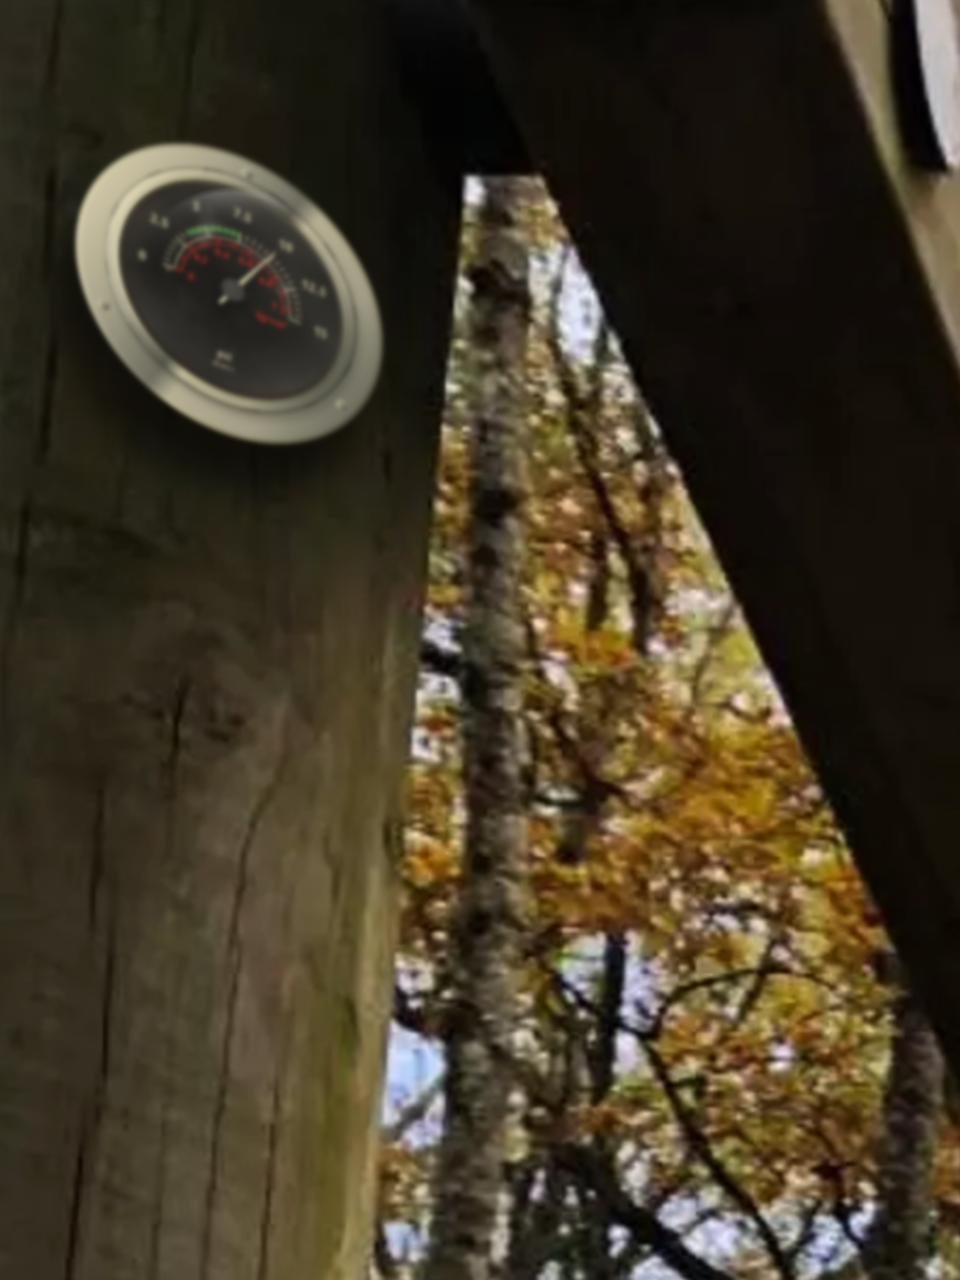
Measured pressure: 10 psi
